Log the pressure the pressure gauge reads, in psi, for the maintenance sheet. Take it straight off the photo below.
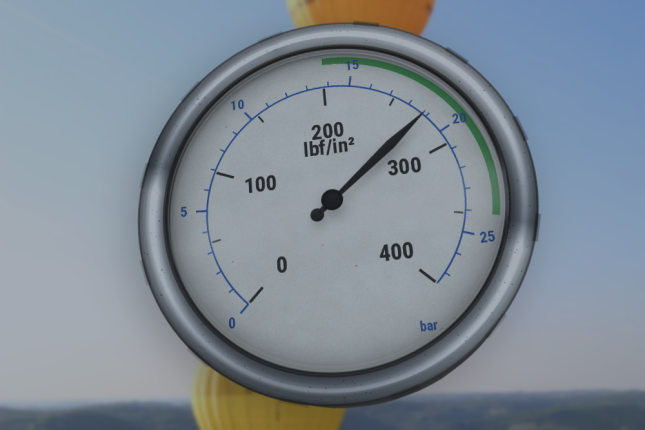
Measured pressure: 275 psi
